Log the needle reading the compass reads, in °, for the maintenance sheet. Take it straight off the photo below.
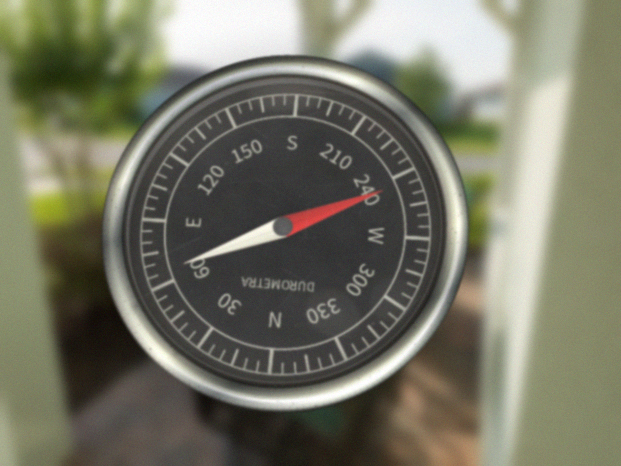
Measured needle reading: 245 °
